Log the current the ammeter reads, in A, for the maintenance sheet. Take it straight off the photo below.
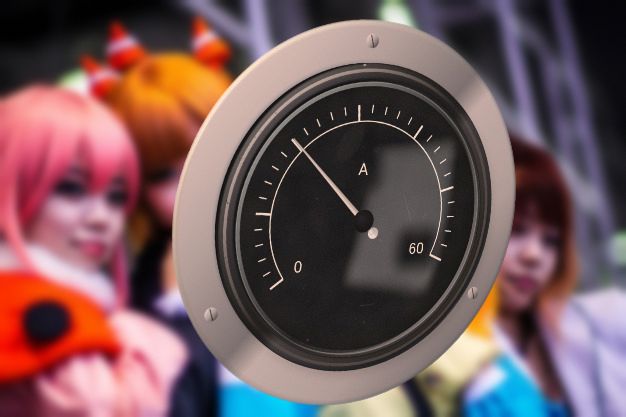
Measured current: 20 A
